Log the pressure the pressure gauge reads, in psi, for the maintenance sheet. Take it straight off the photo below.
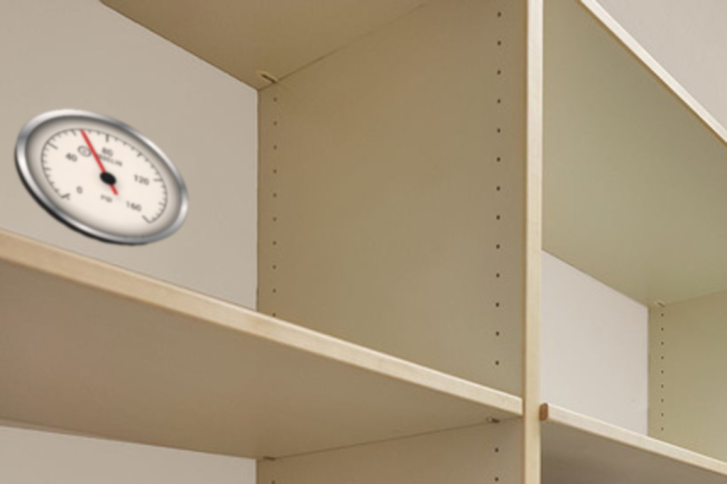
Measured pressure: 65 psi
